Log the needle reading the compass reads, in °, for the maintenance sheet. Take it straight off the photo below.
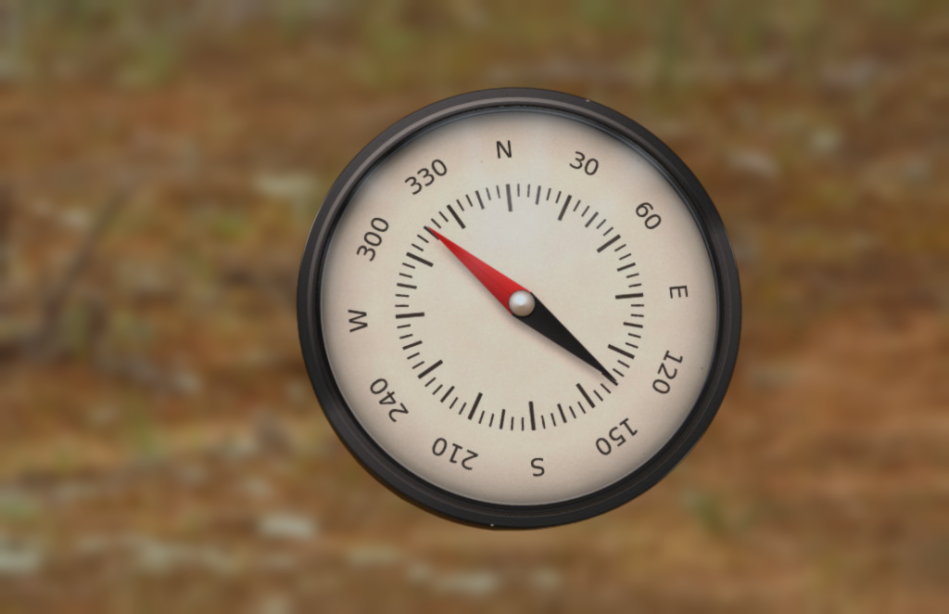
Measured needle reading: 315 °
